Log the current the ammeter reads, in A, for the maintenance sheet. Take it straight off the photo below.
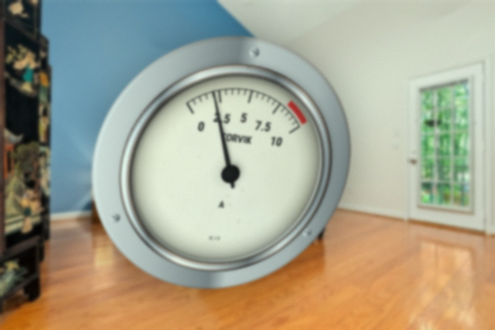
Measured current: 2 A
